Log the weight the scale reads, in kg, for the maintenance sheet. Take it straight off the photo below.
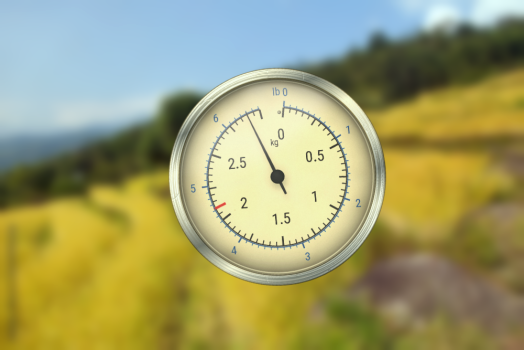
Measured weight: 2.9 kg
